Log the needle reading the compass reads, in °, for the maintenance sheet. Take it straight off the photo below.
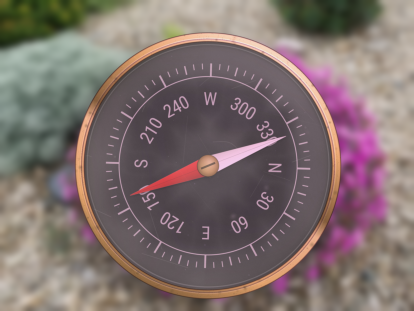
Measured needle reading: 157.5 °
